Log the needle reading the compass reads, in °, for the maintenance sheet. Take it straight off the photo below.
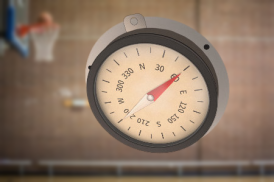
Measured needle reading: 60 °
